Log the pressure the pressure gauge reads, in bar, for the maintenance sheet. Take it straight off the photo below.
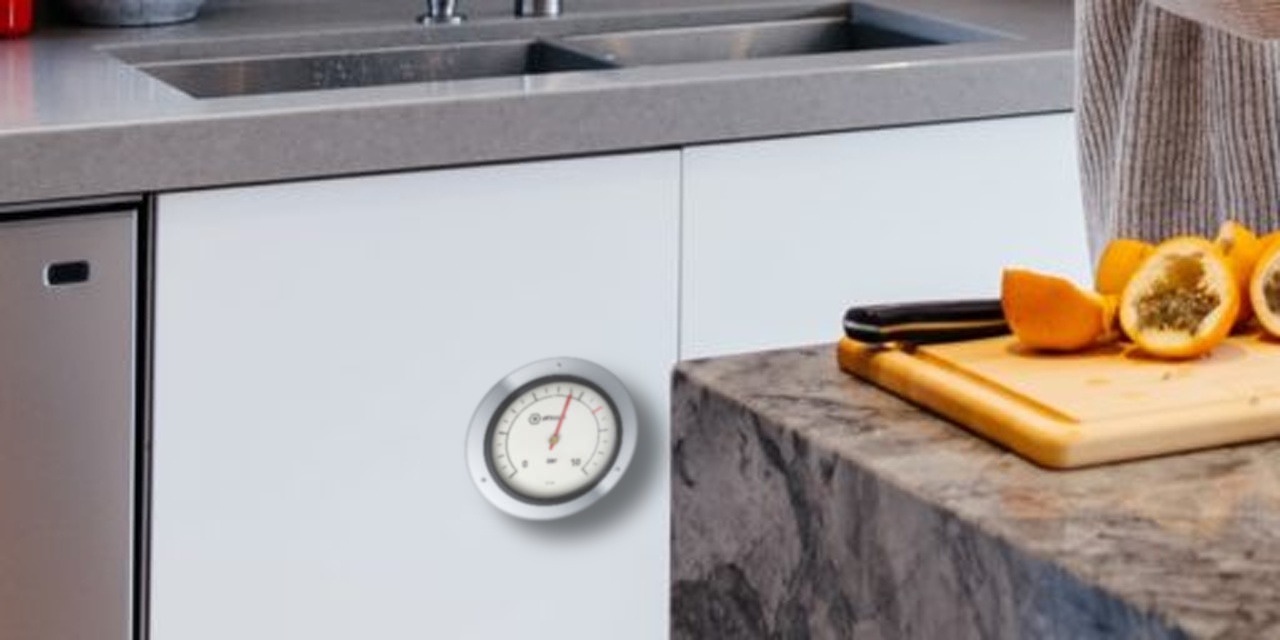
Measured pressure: 5.5 bar
